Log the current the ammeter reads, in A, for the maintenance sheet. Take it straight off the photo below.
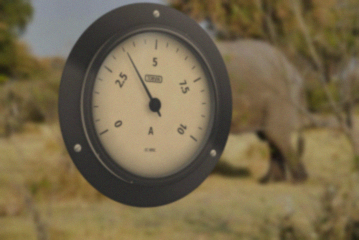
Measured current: 3.5 A
